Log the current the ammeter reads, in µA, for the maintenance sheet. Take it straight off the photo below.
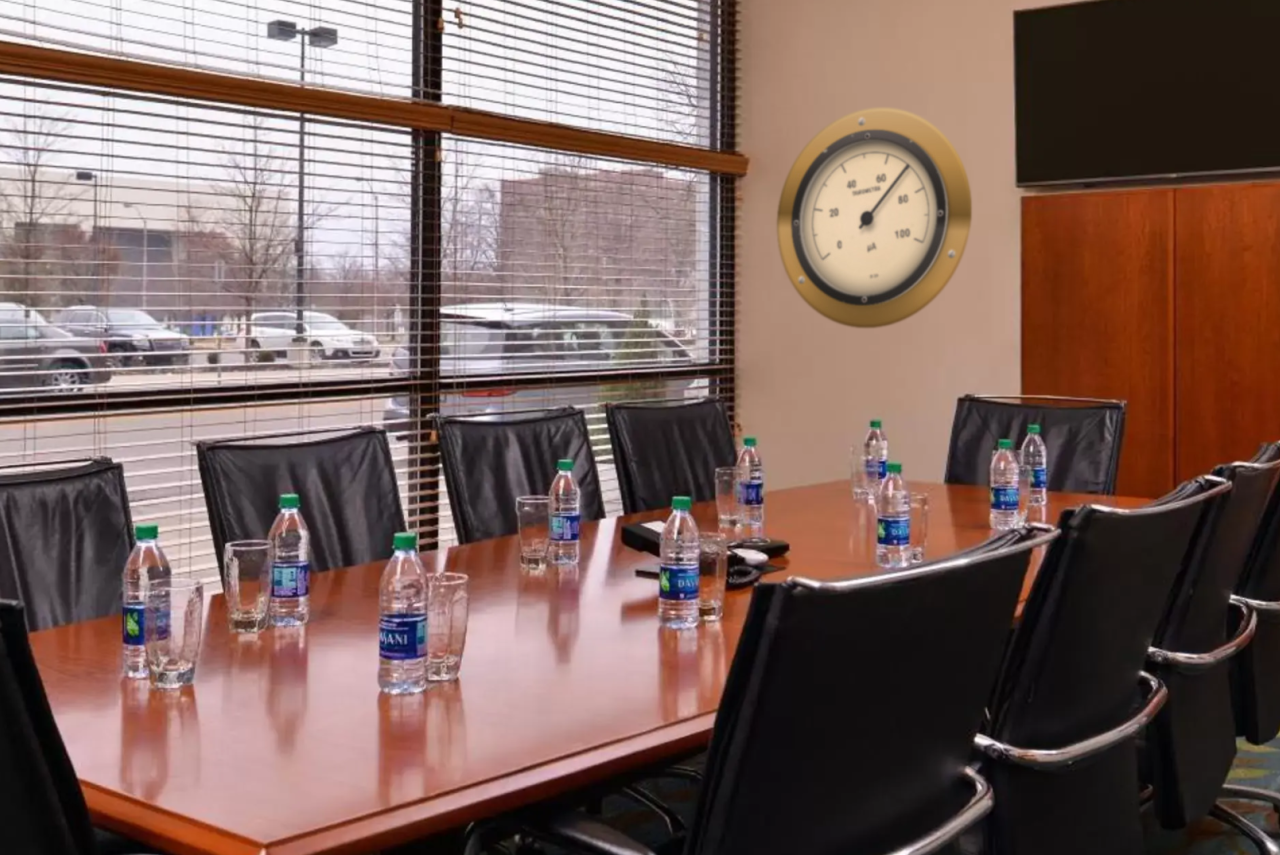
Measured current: 70 µA
